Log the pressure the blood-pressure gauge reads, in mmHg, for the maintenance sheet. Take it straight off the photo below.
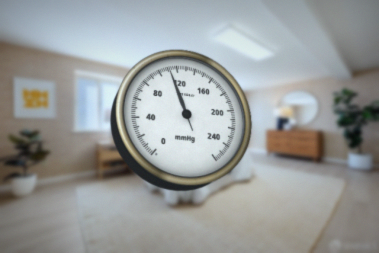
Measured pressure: 110 mmHg
